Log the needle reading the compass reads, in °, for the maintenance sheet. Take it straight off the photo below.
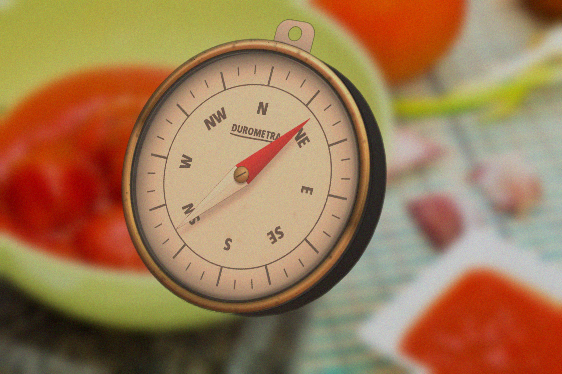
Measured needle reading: 40 °
